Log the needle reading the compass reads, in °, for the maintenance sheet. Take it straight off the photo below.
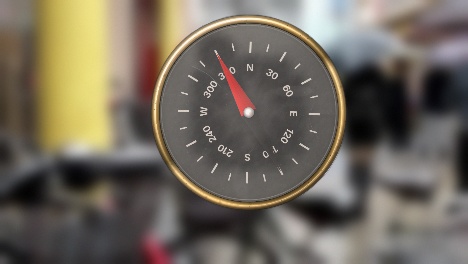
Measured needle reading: 330 °
